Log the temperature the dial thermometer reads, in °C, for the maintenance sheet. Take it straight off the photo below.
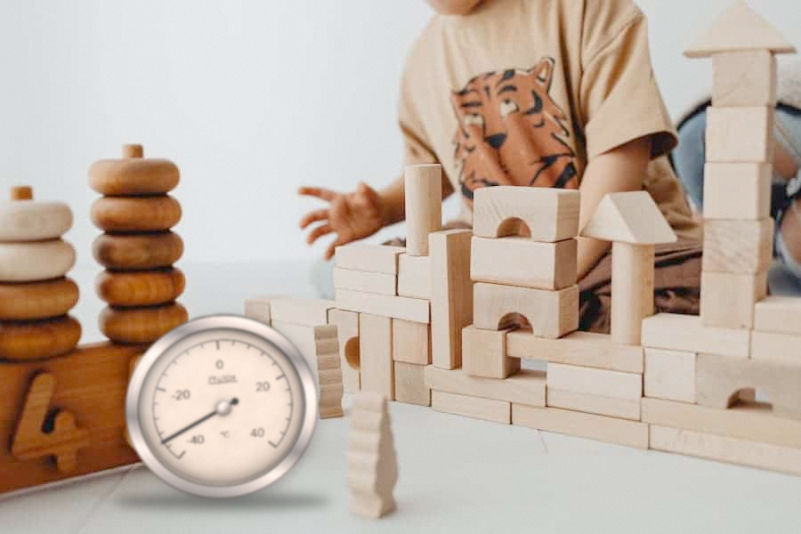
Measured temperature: -34 °C
